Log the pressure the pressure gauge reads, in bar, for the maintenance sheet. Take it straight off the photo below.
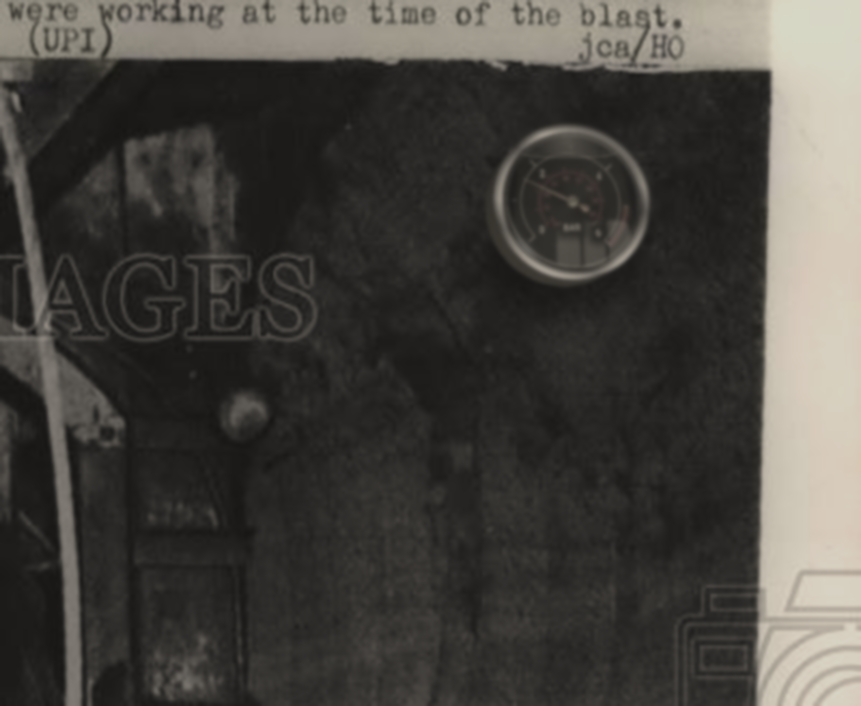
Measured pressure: 1.5 bar
